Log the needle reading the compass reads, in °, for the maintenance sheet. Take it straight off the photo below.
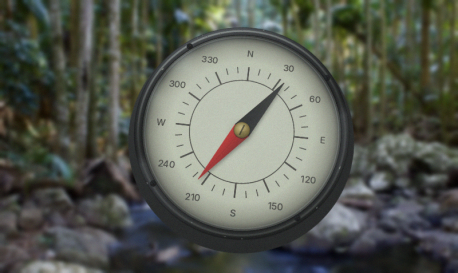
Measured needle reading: 215 °
